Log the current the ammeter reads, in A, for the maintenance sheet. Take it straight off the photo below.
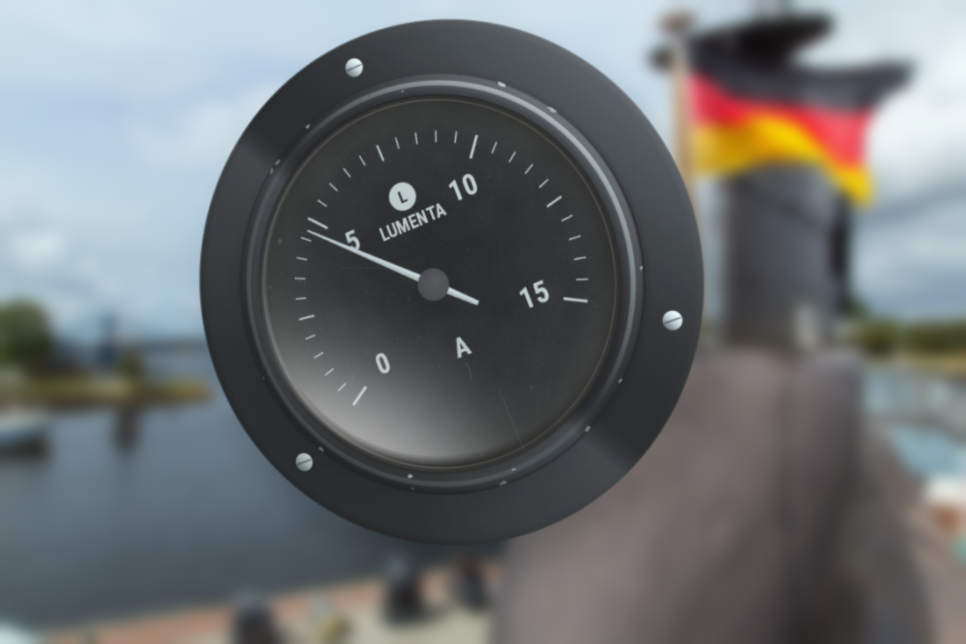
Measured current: 4.75 A
